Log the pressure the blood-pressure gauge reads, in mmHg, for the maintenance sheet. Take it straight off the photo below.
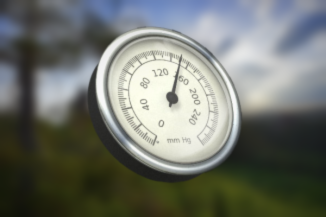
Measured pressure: 150 mmHg
